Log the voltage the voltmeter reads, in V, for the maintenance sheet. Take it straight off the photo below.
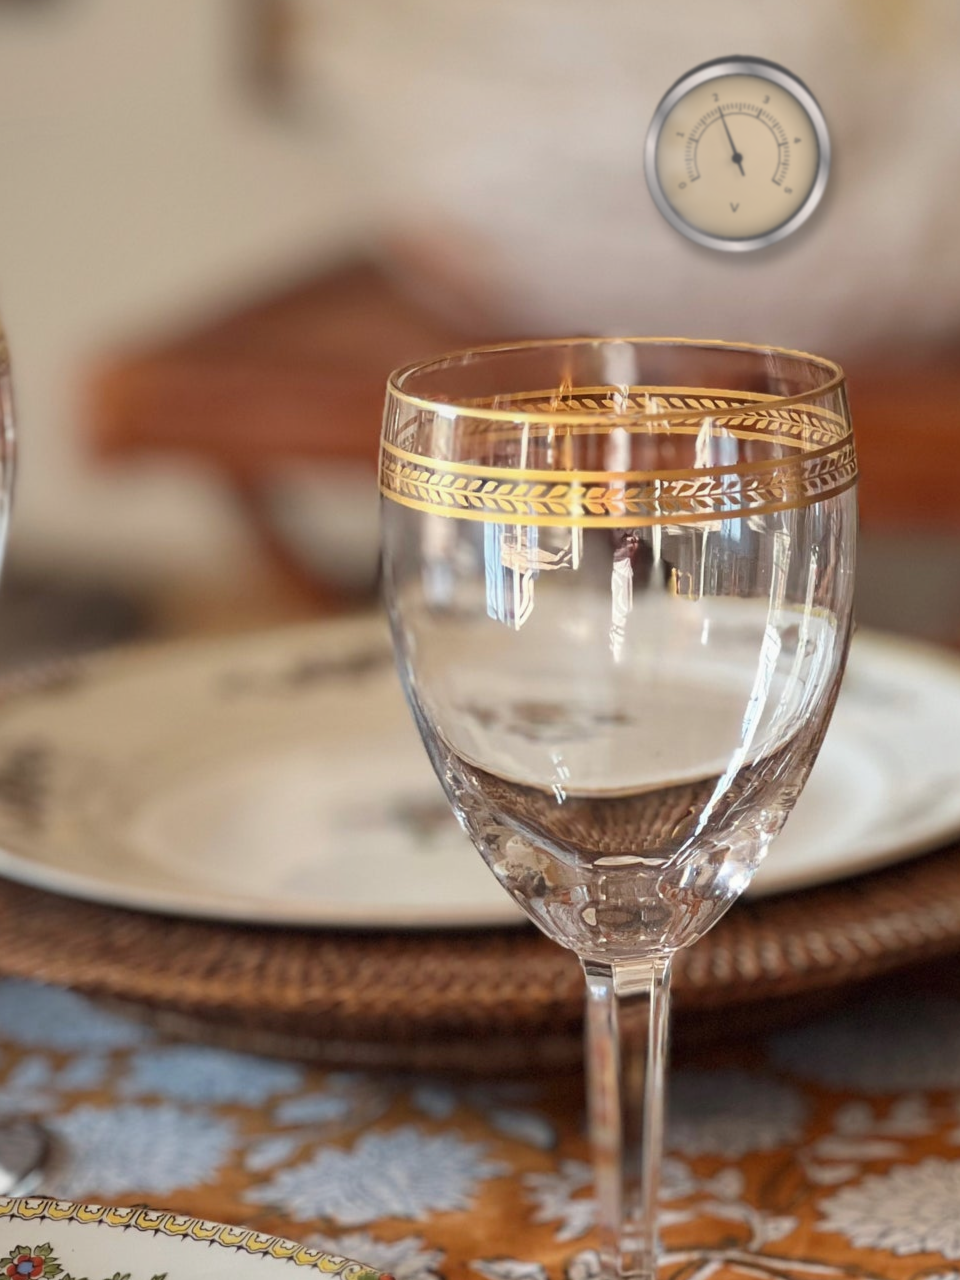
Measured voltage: 2 V
